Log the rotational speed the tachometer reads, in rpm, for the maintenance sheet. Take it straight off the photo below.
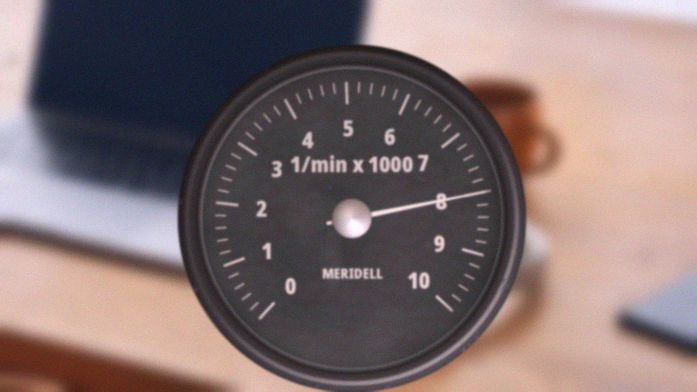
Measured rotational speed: 8000 rpm
